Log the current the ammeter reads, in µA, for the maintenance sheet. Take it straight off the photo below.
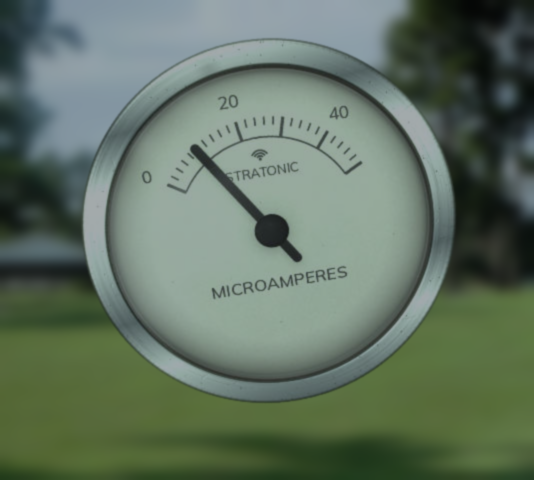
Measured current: 10 µA
